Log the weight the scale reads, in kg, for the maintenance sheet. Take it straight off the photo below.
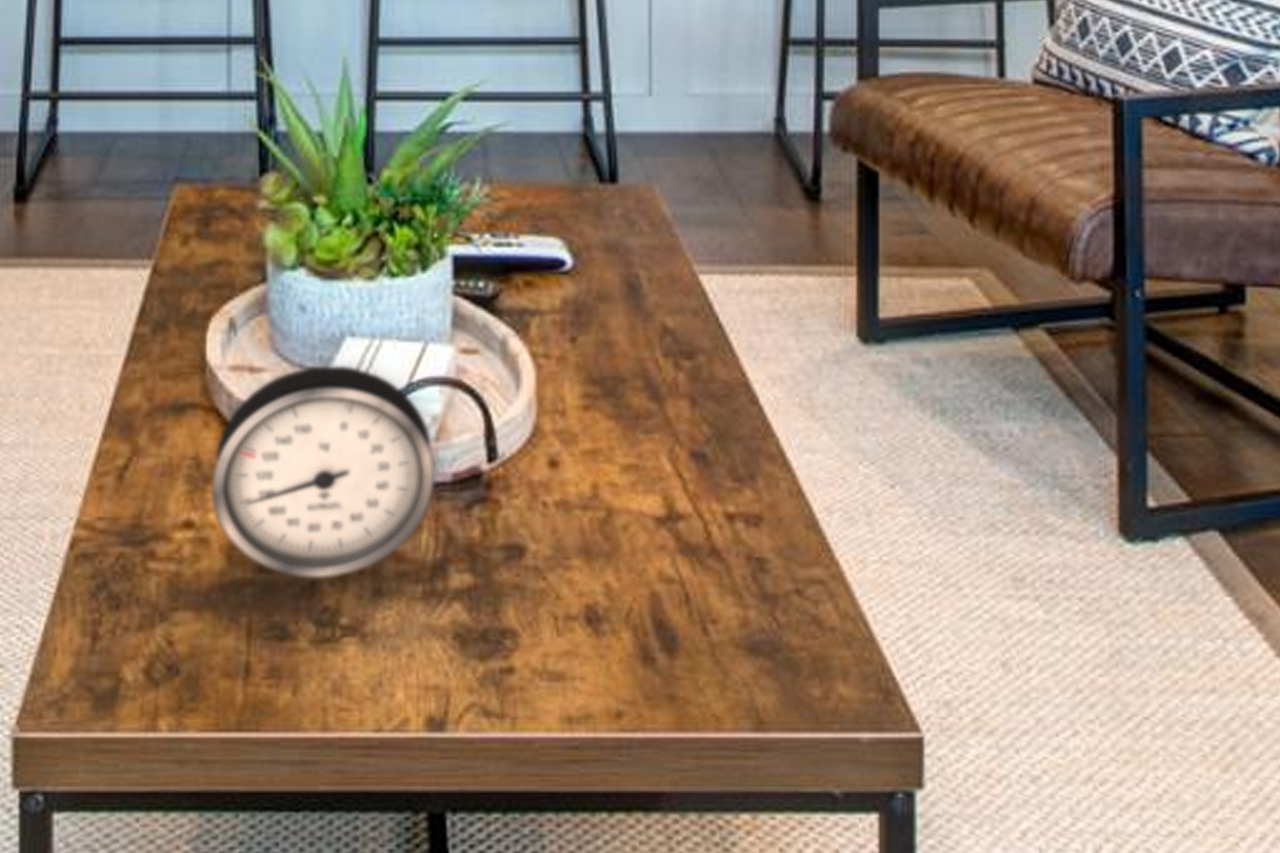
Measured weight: 110 kg
